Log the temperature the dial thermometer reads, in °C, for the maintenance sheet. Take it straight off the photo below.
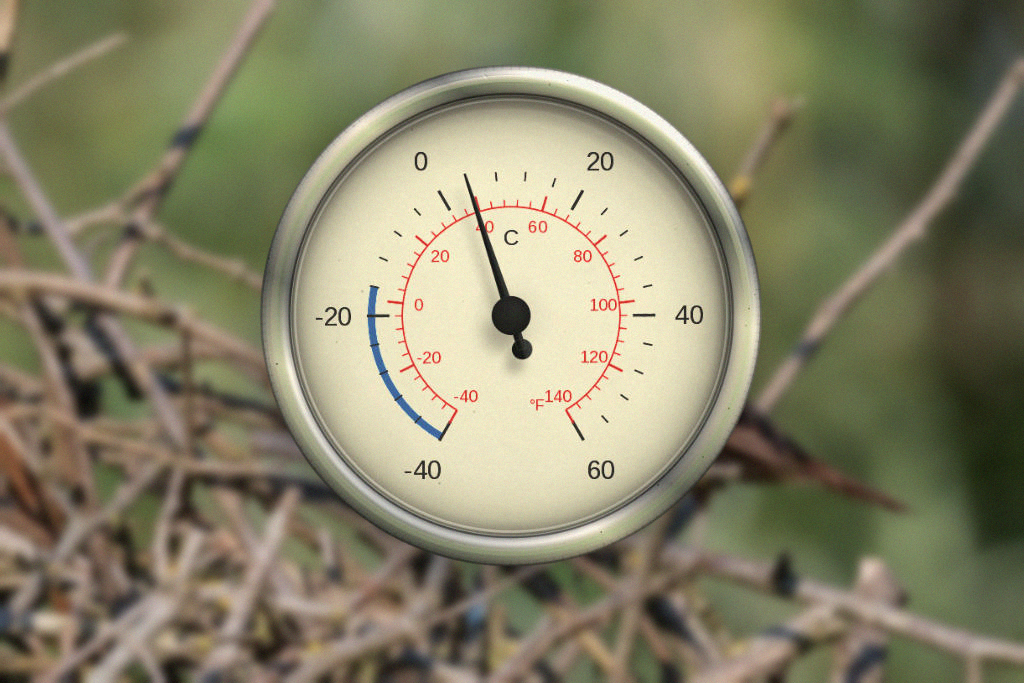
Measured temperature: 4 °C
